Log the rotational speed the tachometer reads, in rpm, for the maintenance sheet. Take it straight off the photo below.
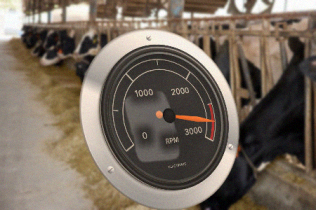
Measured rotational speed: 2750 rpm
